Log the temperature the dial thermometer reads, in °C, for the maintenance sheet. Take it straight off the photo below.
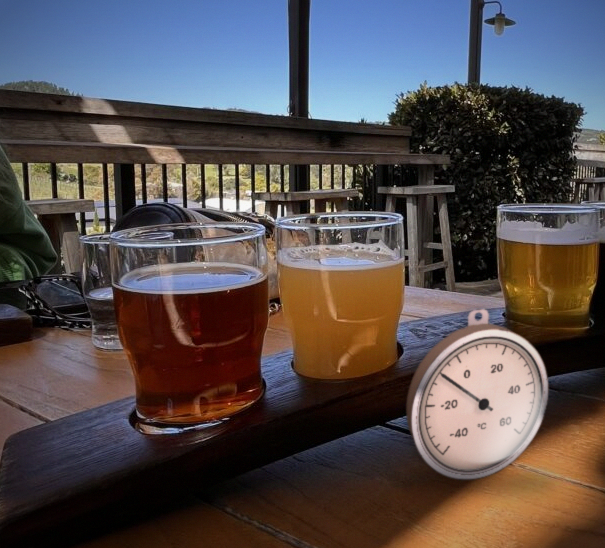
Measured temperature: -8 °C
